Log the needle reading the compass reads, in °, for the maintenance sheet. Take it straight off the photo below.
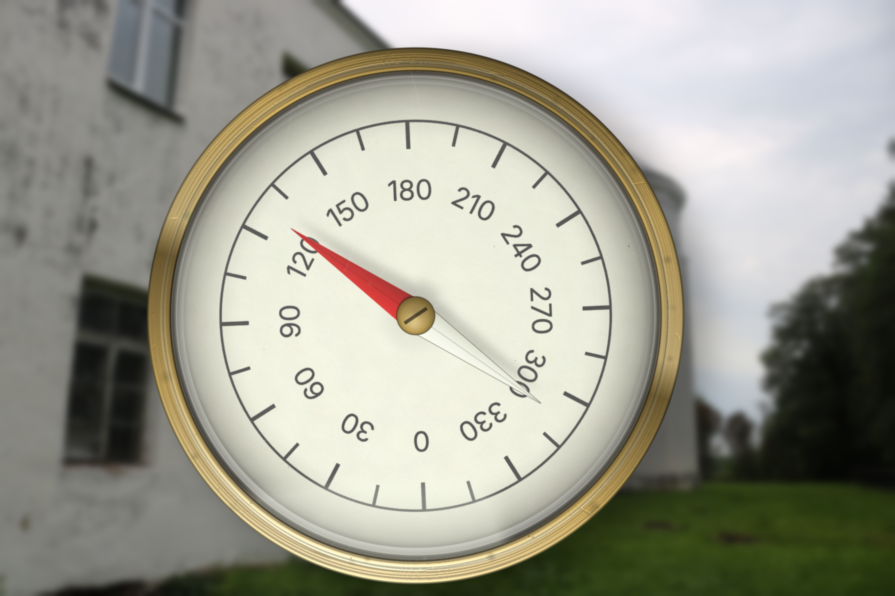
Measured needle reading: 127.5 °
